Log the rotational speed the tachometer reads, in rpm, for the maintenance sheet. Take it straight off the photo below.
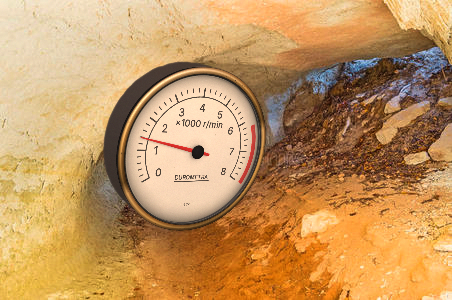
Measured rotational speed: 1400 rpm
